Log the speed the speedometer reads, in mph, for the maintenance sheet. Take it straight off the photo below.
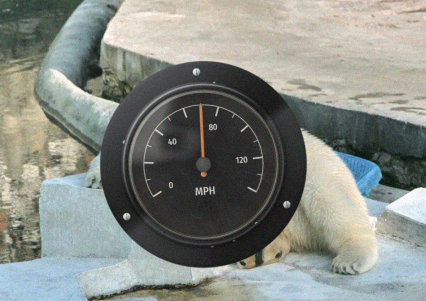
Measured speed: 70 mph
